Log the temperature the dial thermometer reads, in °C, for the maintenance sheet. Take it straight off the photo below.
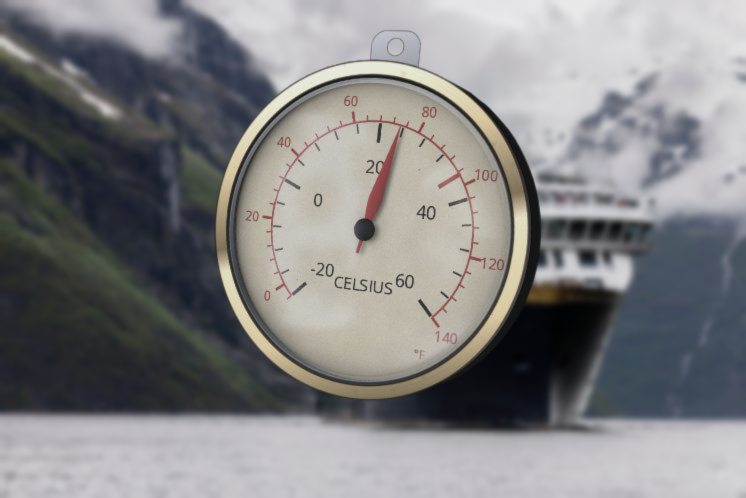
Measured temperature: 24 °C
